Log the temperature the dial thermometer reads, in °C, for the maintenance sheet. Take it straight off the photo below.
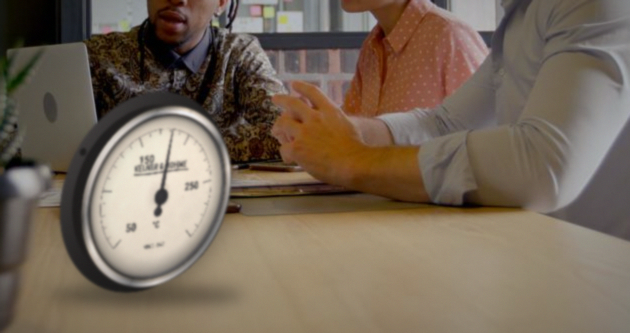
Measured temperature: 180 °C
